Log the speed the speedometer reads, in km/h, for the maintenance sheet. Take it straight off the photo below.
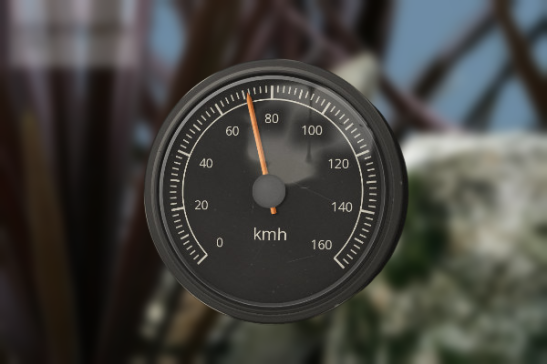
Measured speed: 72 km/h
